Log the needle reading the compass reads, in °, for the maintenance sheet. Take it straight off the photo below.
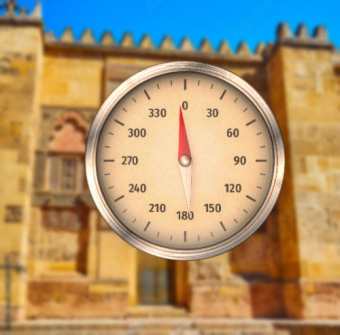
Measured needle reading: 355 °
